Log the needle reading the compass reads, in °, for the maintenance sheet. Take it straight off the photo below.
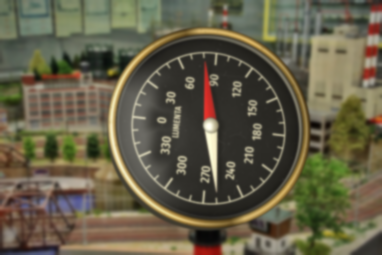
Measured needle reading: 80 °
